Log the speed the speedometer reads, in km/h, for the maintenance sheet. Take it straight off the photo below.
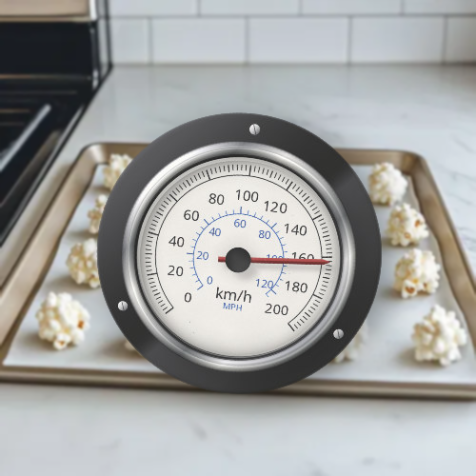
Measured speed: 162 km/h
